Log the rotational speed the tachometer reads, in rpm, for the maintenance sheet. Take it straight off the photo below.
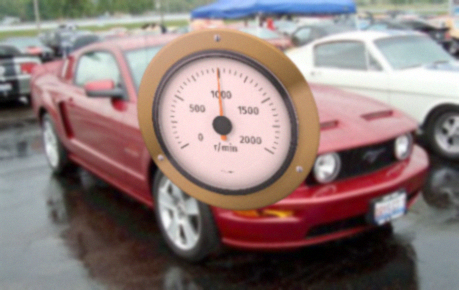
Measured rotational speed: 1000 rpm
